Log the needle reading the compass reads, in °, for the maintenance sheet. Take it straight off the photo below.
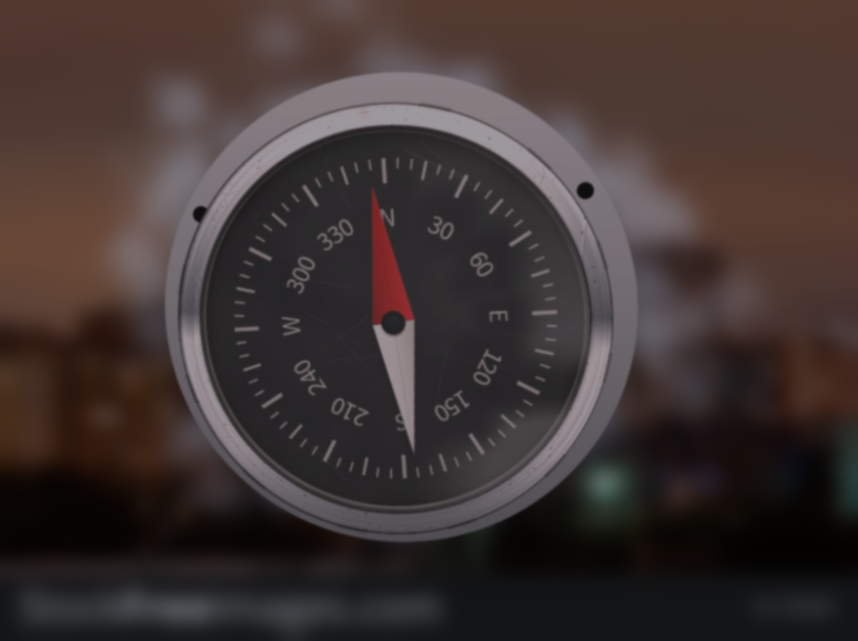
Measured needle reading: 355 °
